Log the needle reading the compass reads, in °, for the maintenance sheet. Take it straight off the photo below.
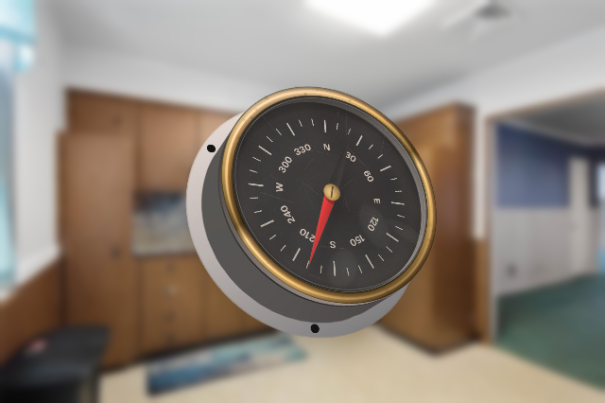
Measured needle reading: 200 °
